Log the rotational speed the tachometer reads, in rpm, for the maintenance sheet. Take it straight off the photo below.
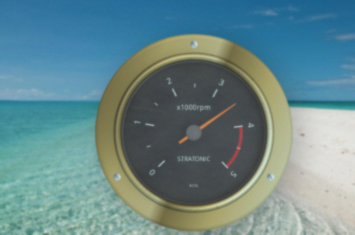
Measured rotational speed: 3500 rpm
